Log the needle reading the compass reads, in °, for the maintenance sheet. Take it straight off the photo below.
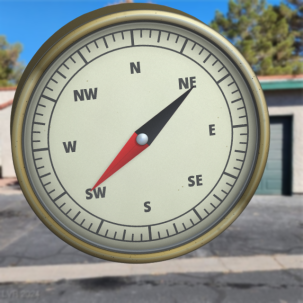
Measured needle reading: 230 °
